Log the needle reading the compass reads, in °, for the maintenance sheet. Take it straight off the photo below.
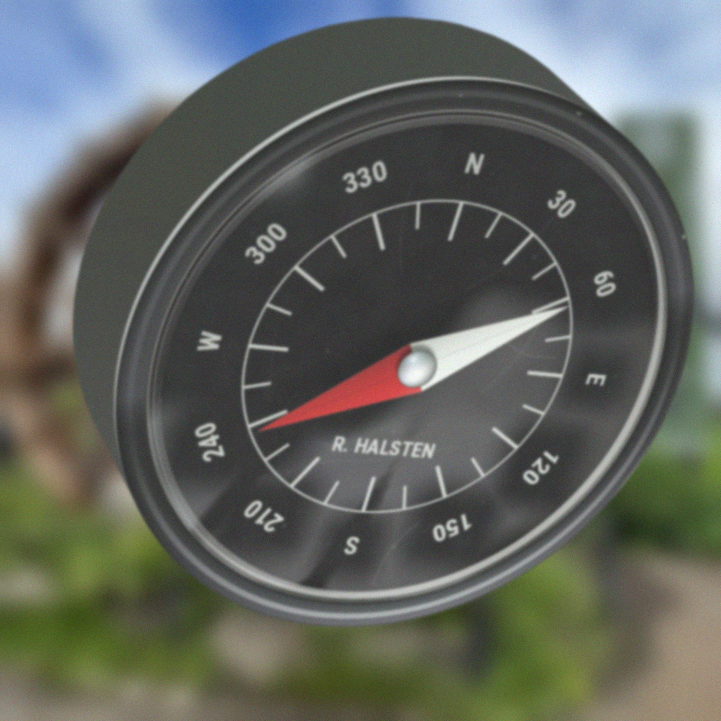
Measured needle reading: 240 °
